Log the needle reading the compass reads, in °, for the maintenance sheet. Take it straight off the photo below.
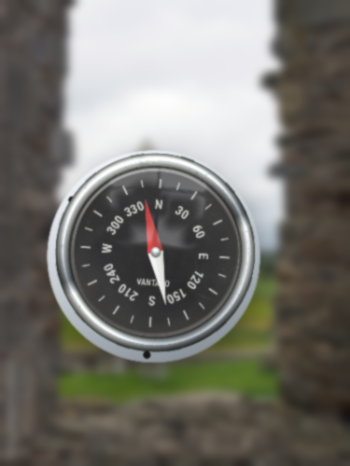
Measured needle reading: 345 °
